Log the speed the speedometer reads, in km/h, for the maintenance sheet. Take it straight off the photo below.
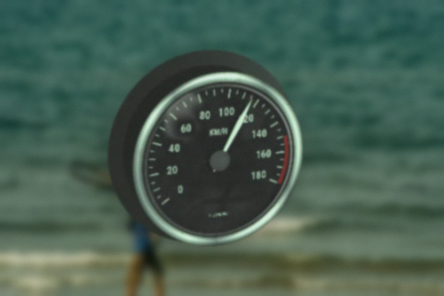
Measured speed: 115 km/h
